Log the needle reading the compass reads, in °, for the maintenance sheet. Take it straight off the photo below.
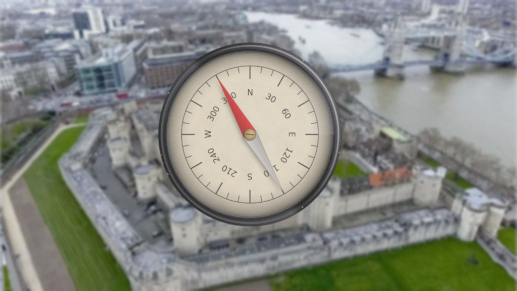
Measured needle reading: 330 °
